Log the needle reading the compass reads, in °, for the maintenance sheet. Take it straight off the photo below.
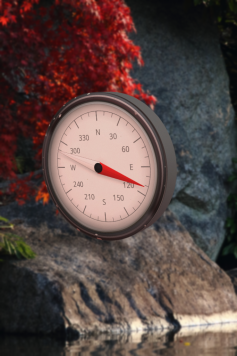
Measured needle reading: 110 °
